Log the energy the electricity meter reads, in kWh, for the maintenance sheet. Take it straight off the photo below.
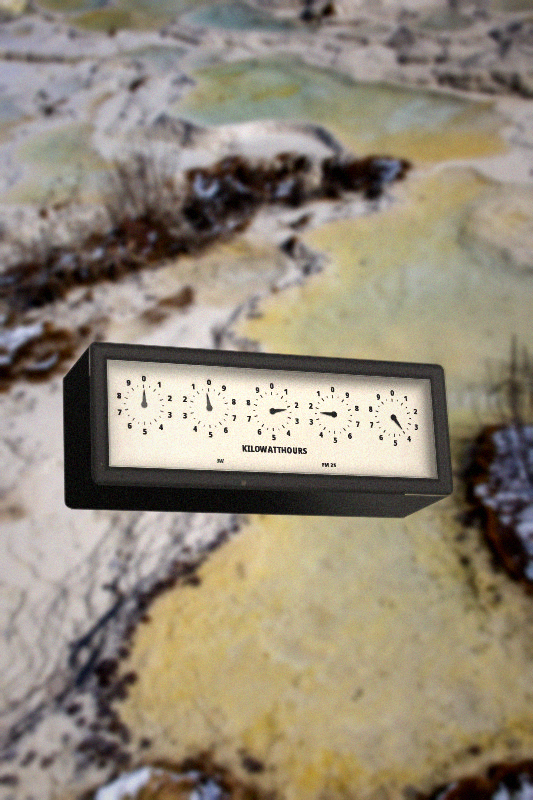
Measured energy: 224 kWh
